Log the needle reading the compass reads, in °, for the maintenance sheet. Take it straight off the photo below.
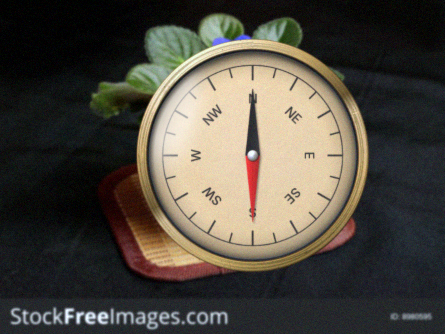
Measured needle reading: 180 °
